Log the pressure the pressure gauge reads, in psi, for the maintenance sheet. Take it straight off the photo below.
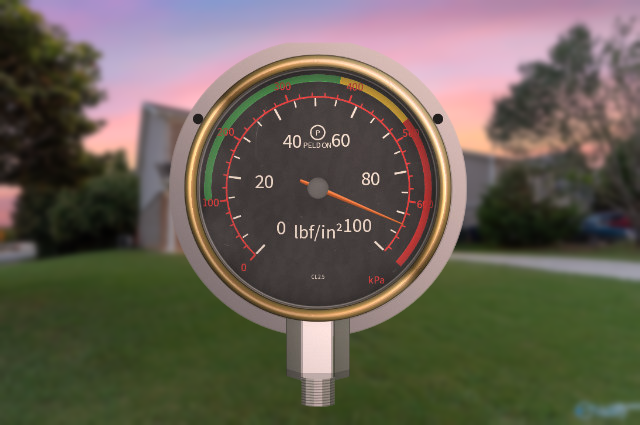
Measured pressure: 92.5 psi
